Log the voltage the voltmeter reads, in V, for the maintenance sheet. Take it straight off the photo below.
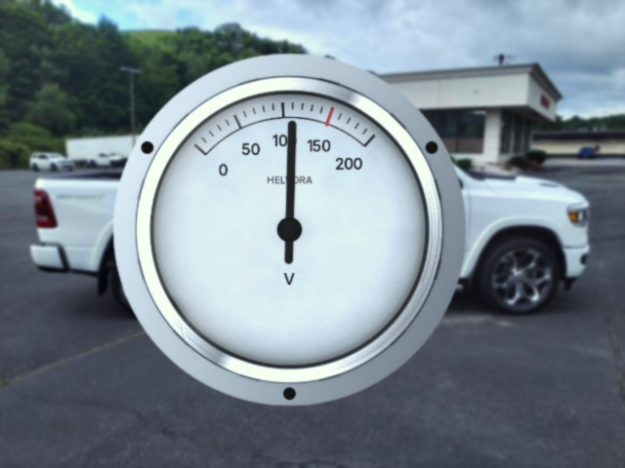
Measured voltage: 110 V
